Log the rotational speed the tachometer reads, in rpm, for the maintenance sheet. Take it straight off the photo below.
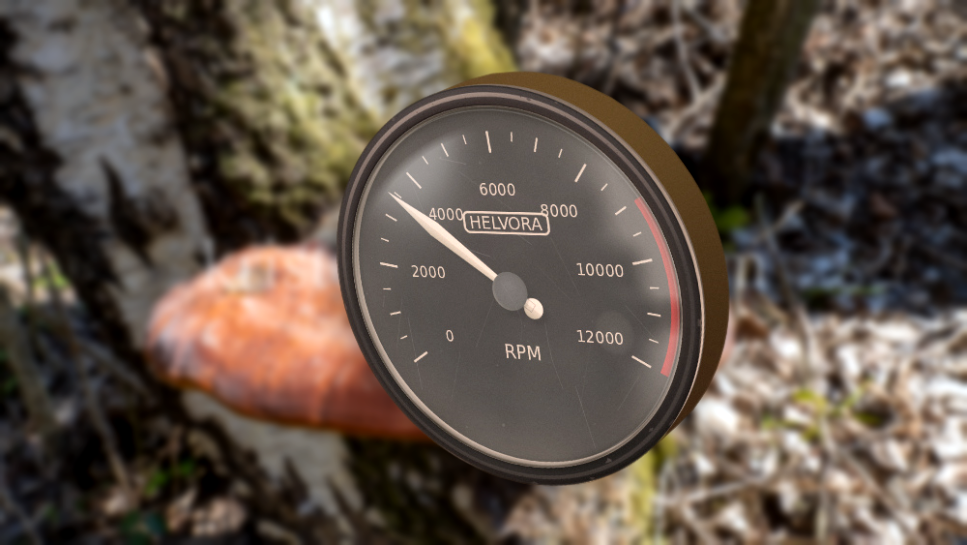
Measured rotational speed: 3500 rpm
